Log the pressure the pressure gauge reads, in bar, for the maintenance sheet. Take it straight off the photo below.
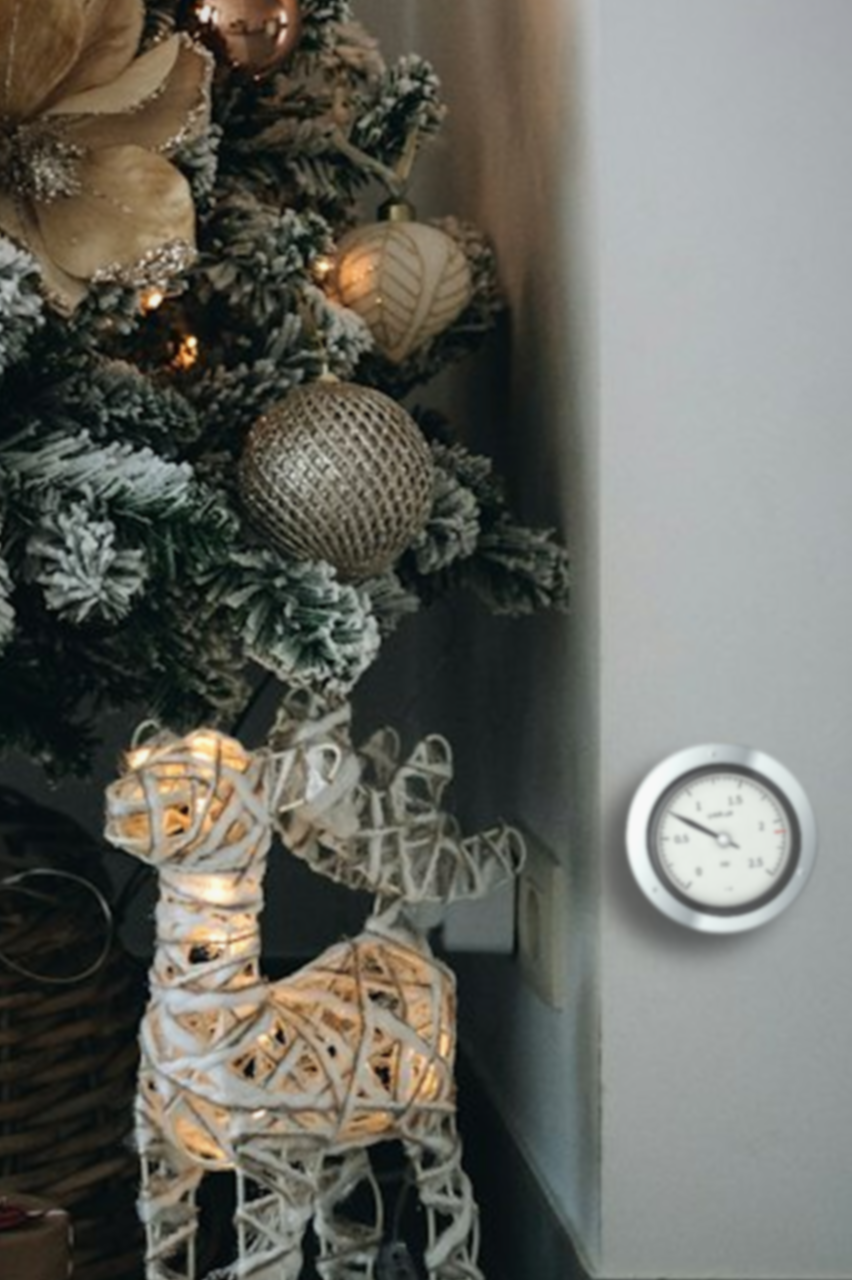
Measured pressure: 0.75 bar
